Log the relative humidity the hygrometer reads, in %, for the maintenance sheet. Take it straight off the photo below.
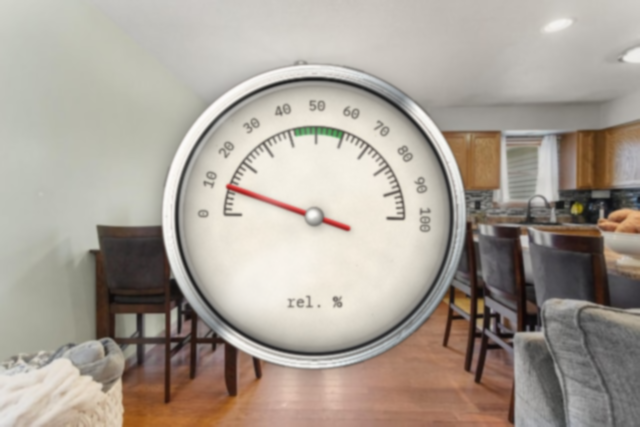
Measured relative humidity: 10 %
